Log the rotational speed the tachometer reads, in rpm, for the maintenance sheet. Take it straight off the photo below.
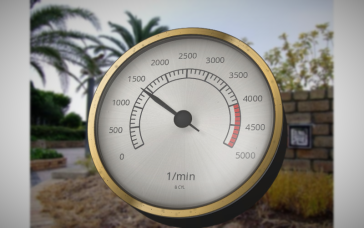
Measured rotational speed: 1400 rpm
